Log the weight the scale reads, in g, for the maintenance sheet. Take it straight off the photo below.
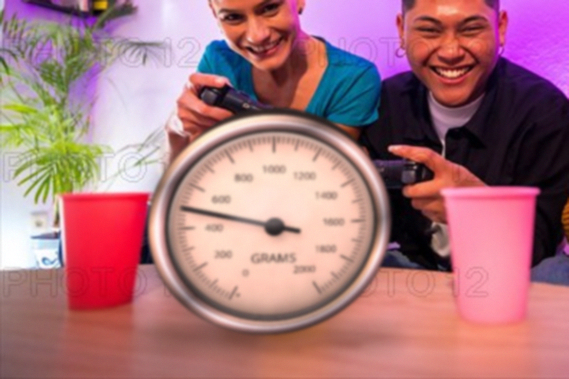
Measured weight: 500 g
